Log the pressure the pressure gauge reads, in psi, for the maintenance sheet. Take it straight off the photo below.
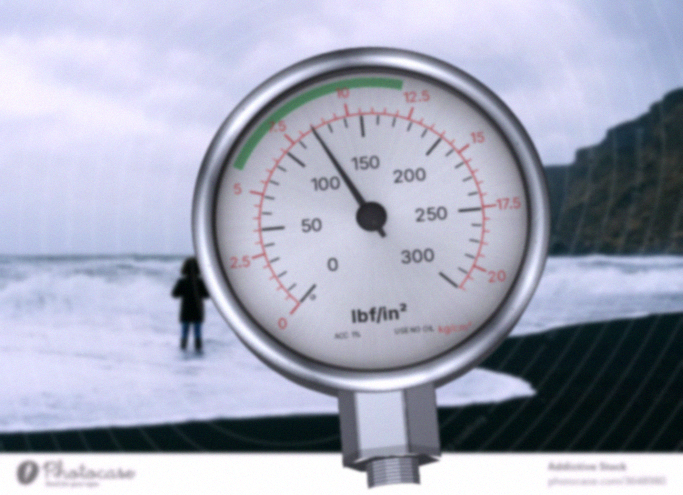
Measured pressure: 120 psi
